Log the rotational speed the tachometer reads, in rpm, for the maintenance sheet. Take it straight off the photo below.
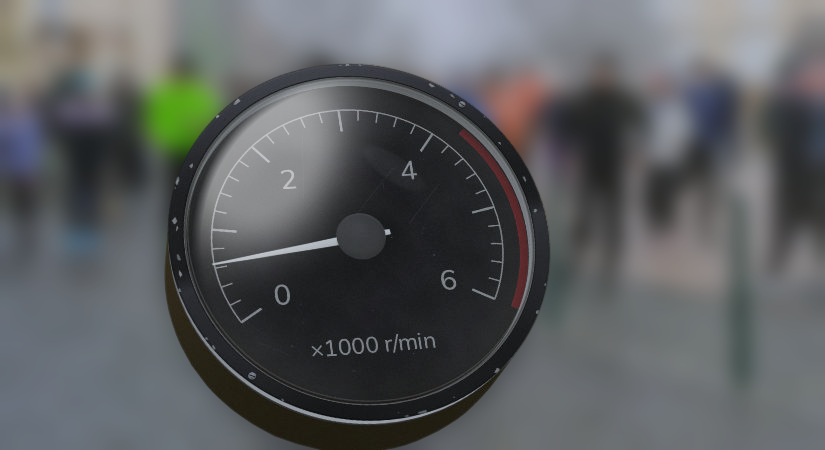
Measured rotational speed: 600 rpm
